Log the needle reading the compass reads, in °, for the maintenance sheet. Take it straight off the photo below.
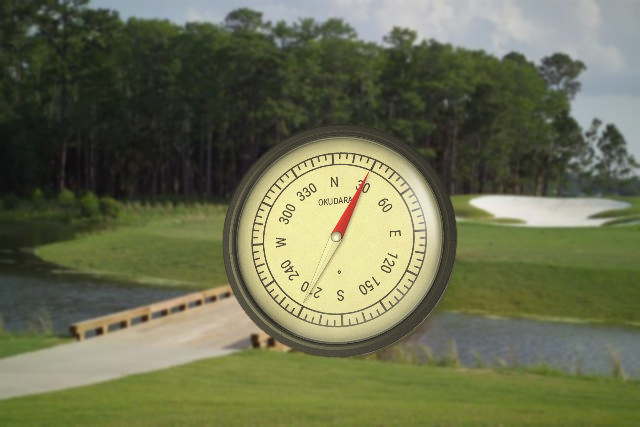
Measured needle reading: 30 °
